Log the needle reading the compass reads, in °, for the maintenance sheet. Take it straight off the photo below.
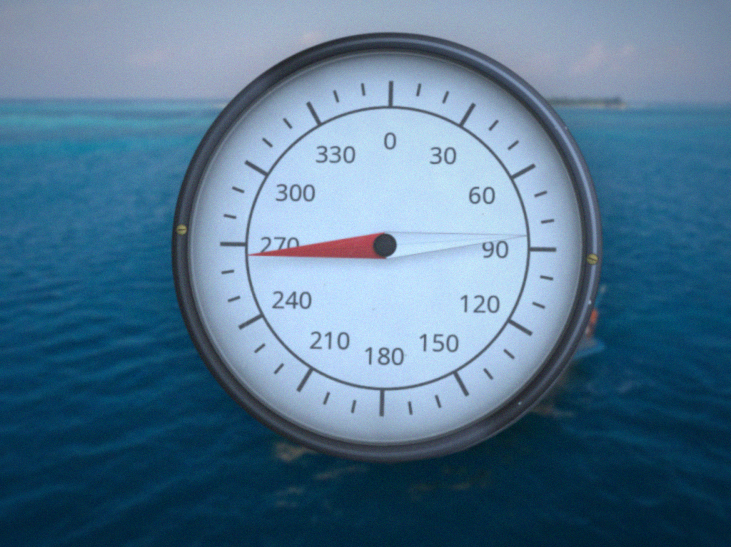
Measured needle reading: 265 °
